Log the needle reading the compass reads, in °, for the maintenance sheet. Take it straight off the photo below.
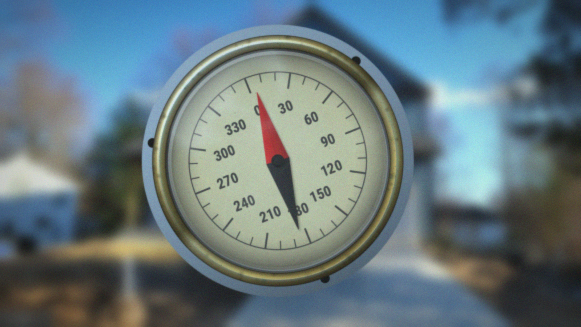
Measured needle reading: 5 °
